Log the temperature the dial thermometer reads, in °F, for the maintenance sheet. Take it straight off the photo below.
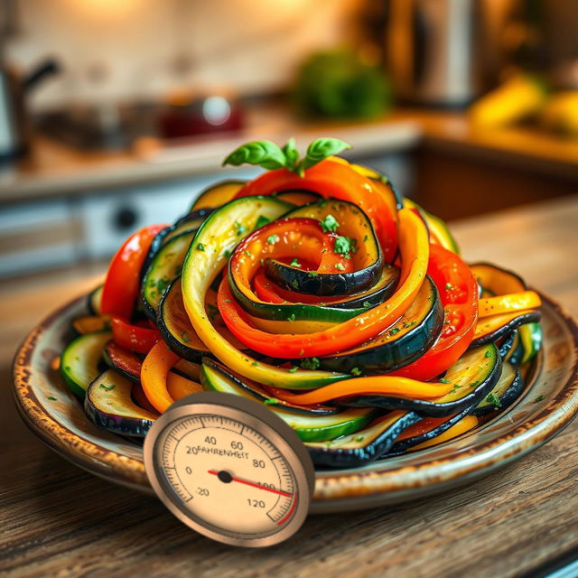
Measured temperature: 100 °F
